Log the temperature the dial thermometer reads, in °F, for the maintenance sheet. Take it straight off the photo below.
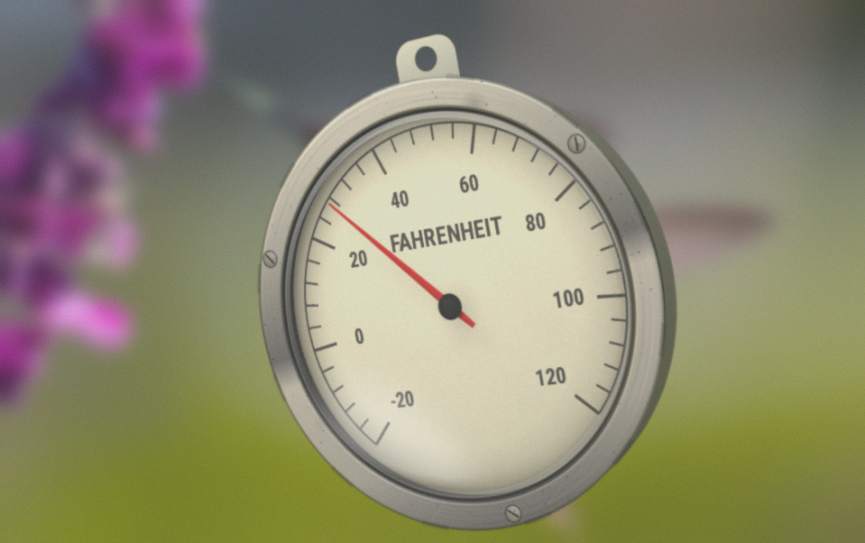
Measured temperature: 28 °F
